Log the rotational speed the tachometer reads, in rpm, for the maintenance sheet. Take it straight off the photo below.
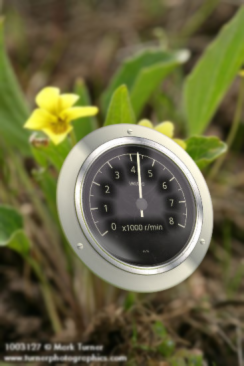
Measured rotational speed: 4250 rpm
